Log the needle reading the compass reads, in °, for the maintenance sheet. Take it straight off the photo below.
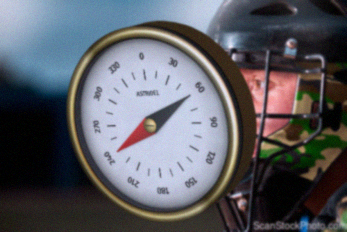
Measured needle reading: 240 °
